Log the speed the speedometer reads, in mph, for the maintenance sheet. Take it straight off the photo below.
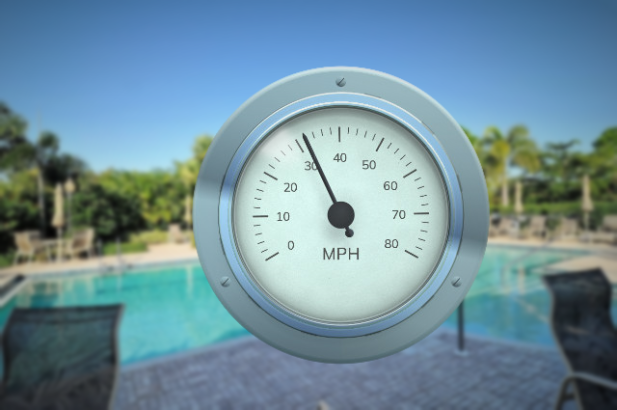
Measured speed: 32 mph
